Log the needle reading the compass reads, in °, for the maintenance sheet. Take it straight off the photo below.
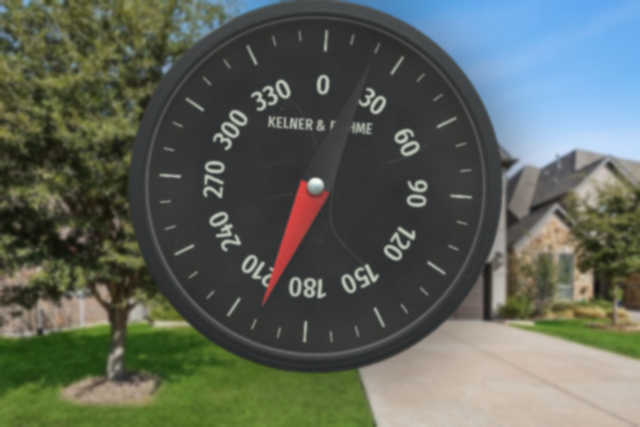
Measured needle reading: 200 °
